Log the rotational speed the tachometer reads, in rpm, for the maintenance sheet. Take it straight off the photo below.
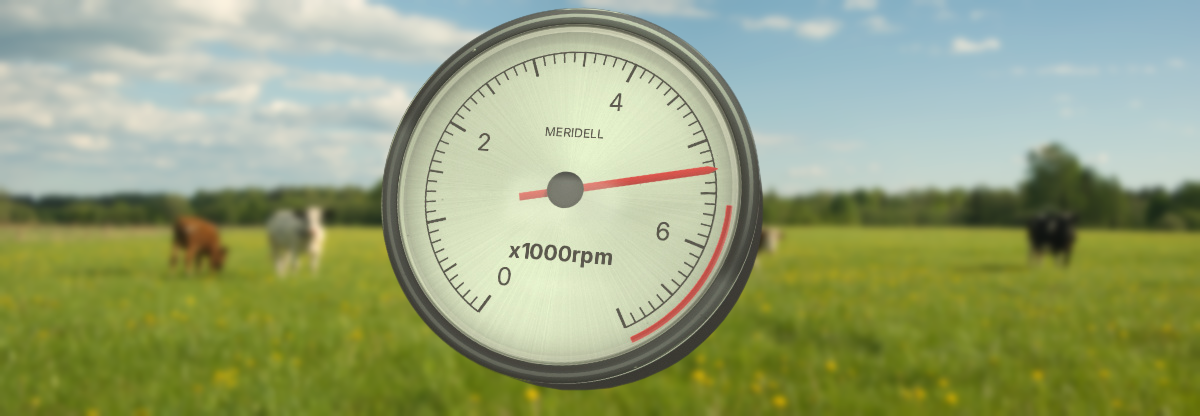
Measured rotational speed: 5300 rpm
